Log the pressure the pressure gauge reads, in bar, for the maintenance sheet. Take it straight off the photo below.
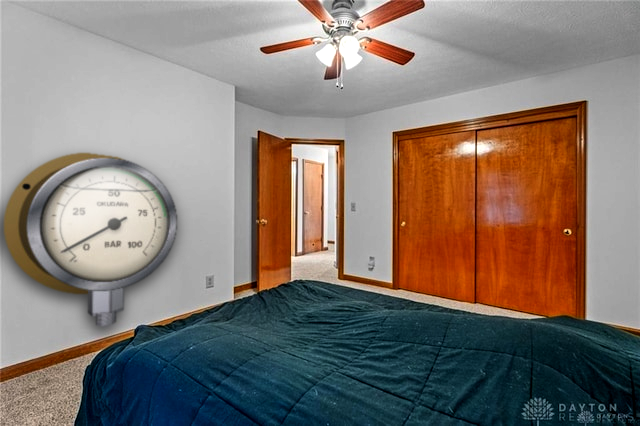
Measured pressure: 5 bar
